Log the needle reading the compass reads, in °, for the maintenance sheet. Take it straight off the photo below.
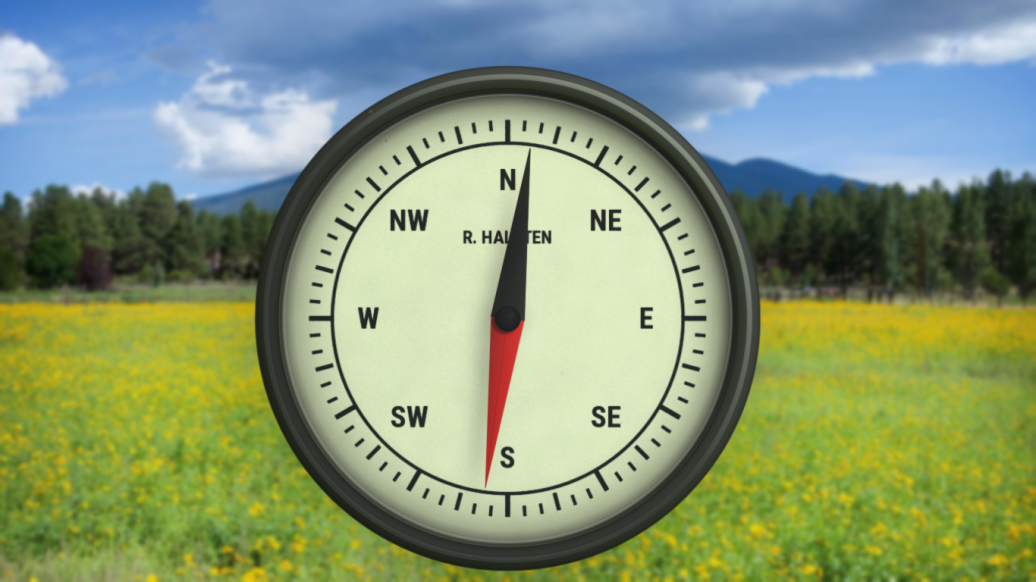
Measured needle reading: 187.5 °
